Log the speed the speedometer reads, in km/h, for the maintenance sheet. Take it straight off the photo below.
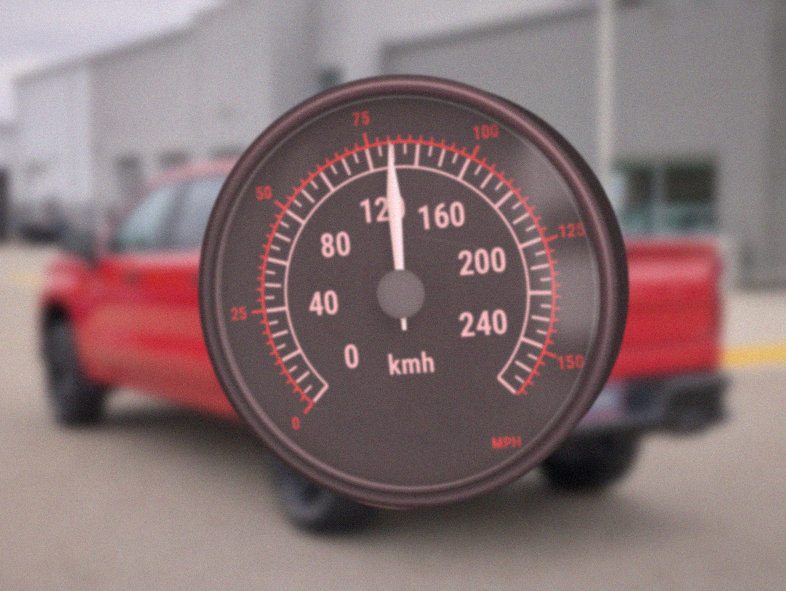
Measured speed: 130 km/h
